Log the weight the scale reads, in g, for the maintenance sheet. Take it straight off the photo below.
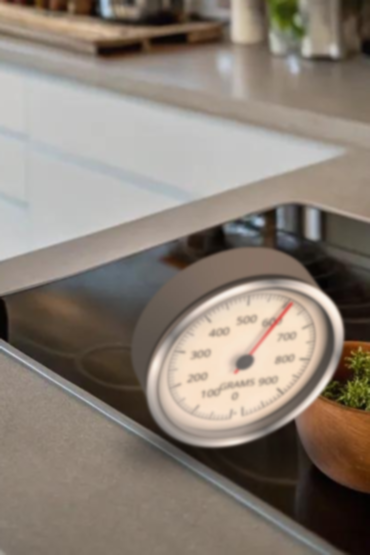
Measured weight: 600 g
